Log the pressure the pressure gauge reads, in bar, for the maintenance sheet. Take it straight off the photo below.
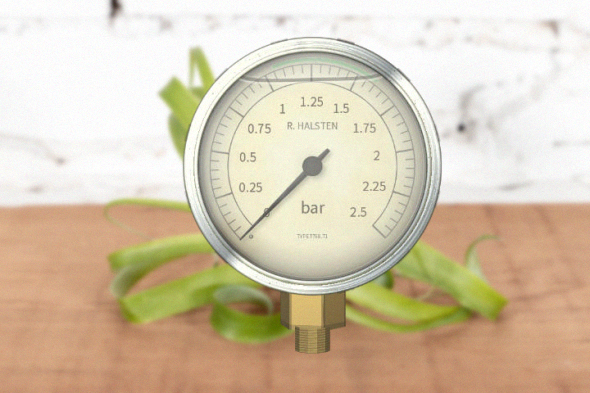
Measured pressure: 0 bar
